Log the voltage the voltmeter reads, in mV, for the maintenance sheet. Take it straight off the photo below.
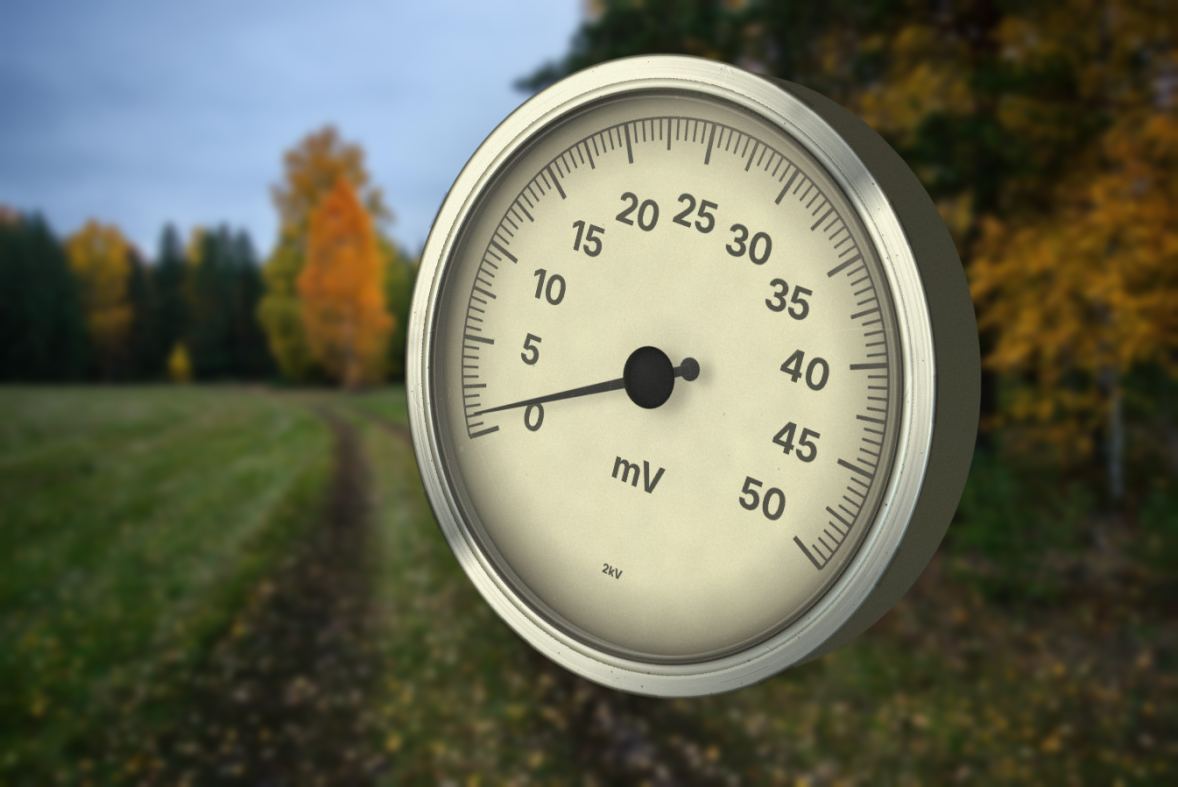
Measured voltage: 1 mV
